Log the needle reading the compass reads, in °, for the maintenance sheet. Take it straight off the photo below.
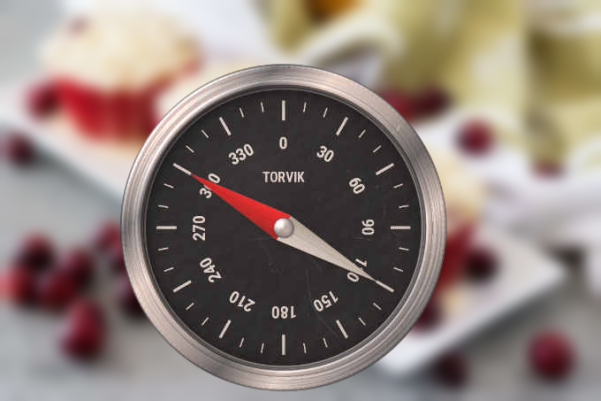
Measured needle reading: 300 °
